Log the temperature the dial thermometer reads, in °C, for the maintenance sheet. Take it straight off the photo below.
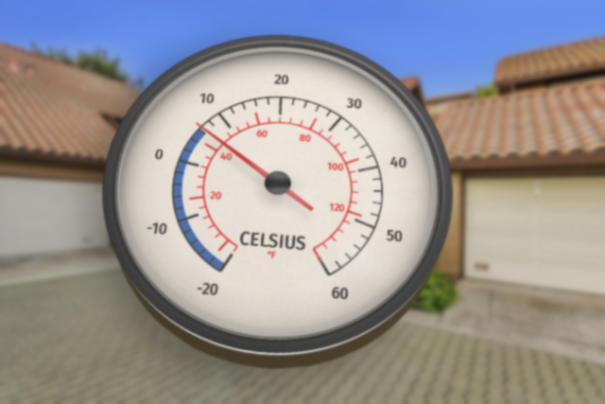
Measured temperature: 6 °C
